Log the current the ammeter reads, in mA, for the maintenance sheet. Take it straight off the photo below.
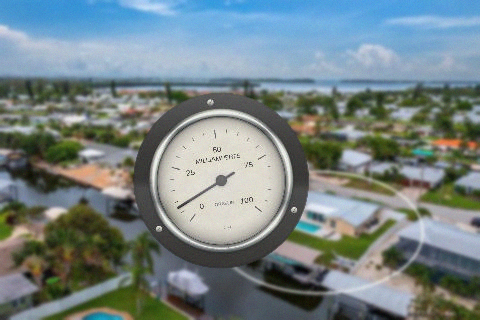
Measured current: 7.5 mA
